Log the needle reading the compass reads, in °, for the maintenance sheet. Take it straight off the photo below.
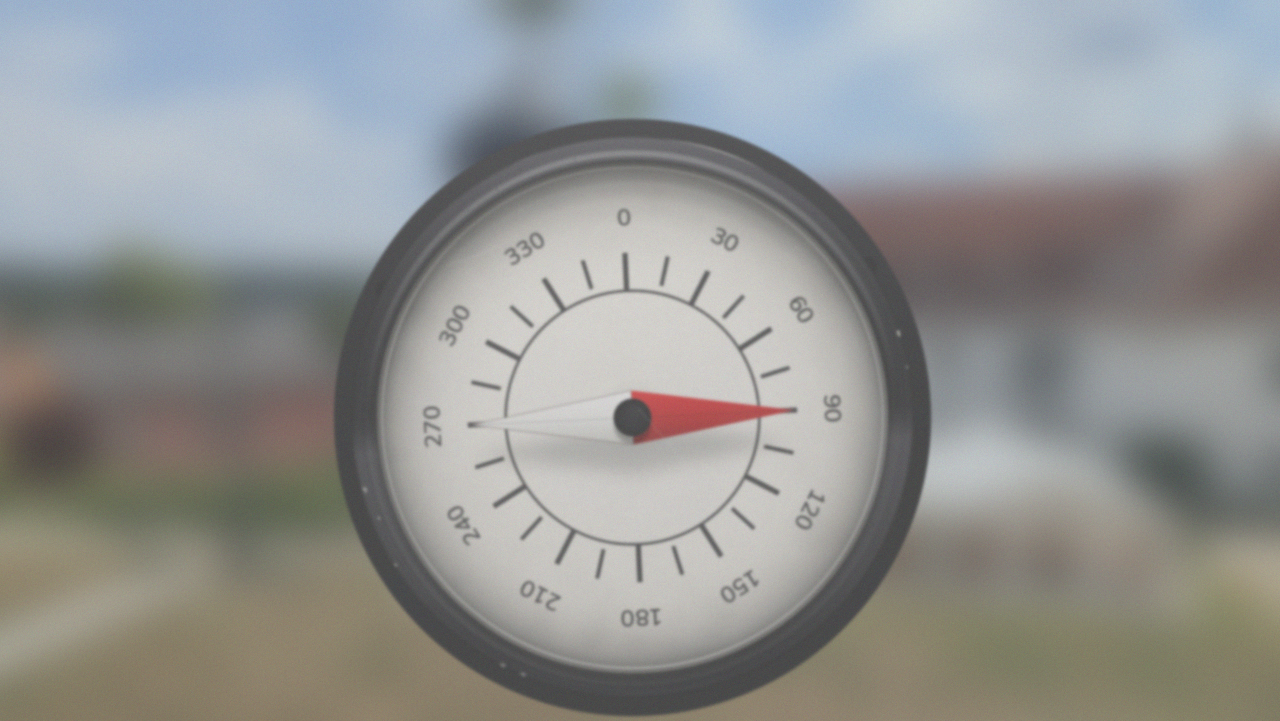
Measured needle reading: 90 °
